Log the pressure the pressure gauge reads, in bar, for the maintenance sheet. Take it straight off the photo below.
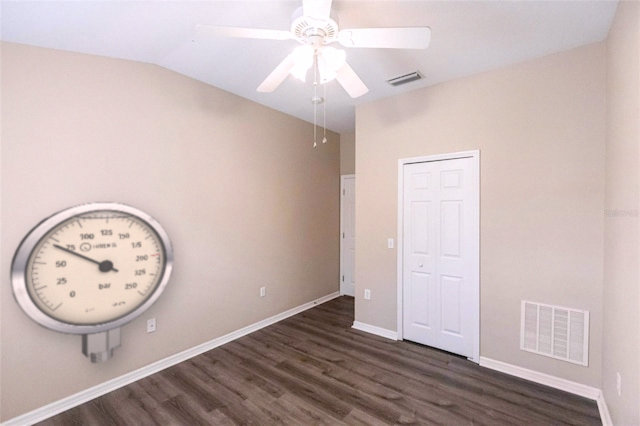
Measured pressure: 70 bar
